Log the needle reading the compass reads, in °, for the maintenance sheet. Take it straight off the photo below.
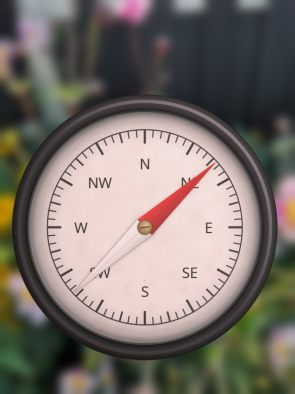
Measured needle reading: 47.5 °
